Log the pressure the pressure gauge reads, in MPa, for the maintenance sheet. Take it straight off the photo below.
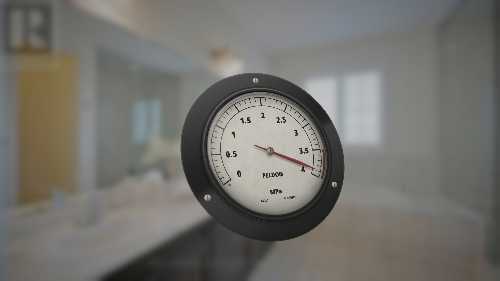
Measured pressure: 3.9 MPa
